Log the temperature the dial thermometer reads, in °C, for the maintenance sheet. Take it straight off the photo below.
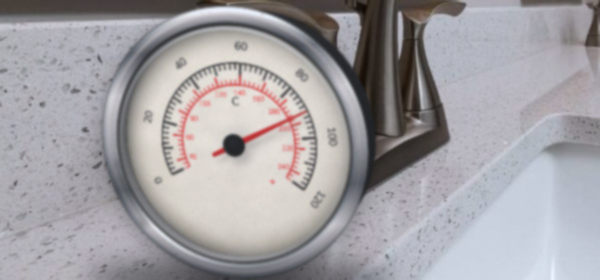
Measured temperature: 90 °C
